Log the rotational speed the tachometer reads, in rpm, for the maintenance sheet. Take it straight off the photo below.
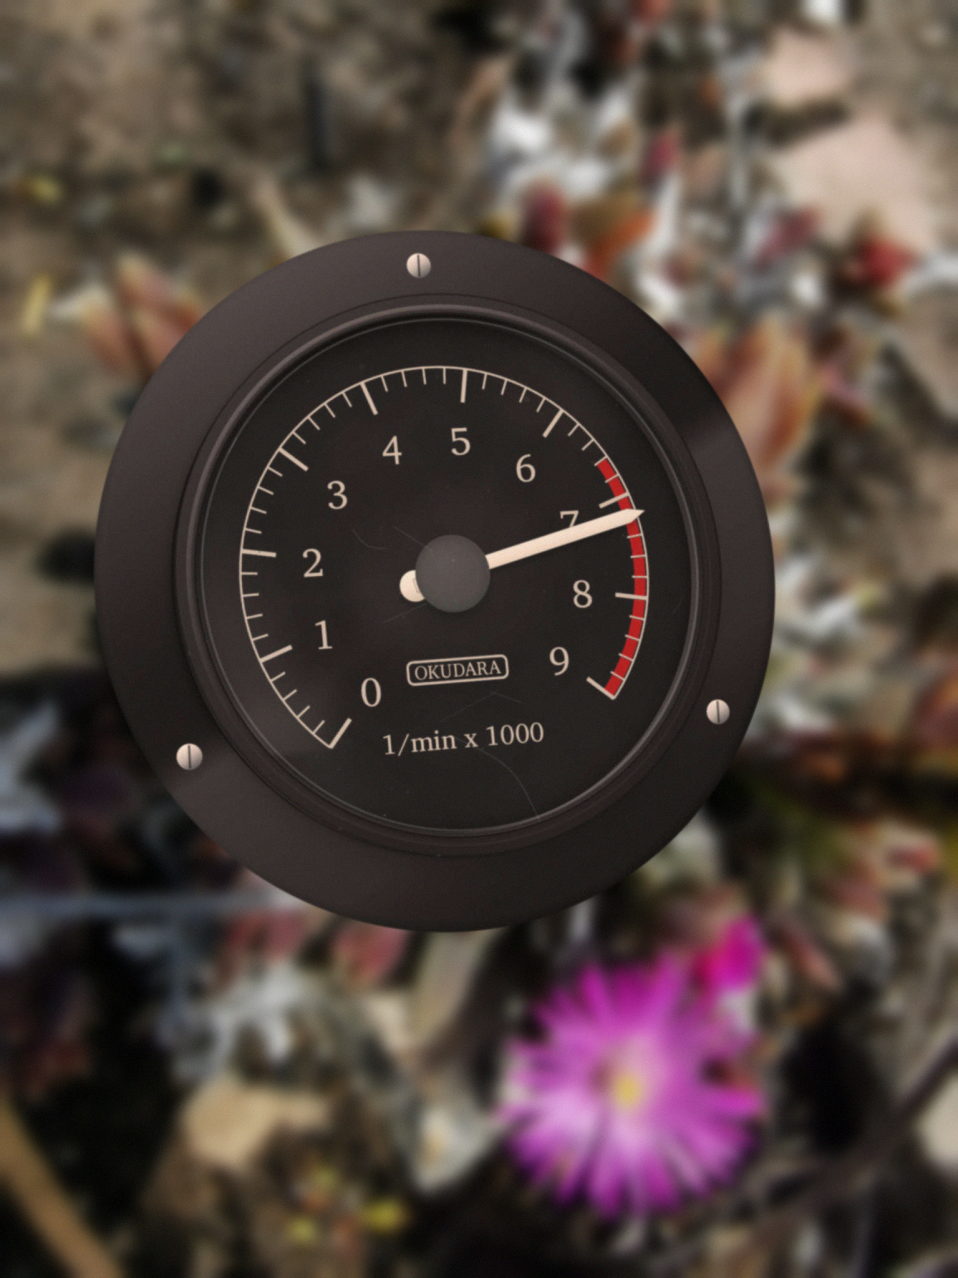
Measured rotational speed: 7200 rpm
